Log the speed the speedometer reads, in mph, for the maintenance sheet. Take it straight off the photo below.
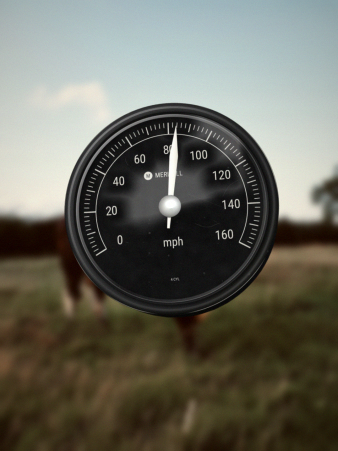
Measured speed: 84 mph
